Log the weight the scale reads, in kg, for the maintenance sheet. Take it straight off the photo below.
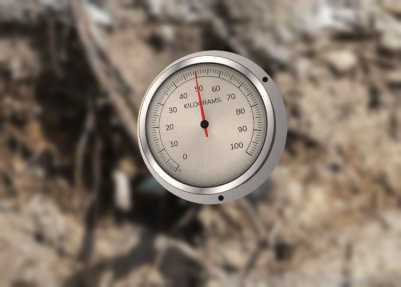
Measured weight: 50 kg
